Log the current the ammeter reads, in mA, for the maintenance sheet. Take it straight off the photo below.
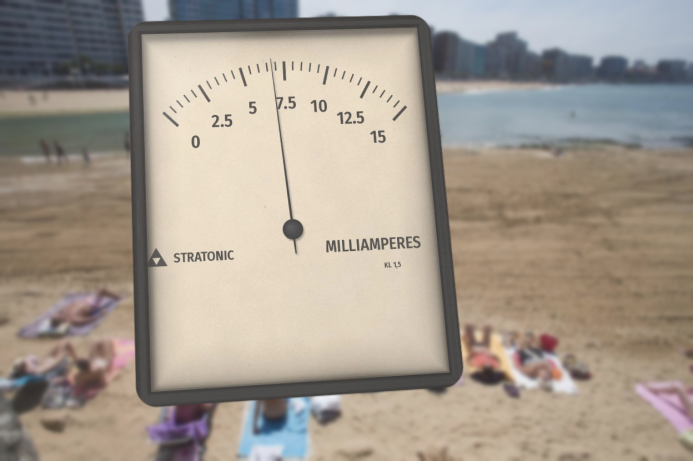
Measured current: 6.75 mA
